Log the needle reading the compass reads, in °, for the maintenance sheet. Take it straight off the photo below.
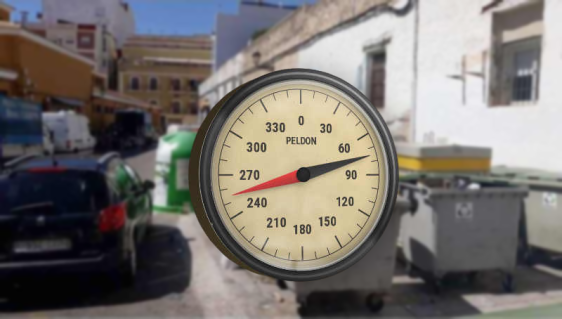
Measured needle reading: 255 °
